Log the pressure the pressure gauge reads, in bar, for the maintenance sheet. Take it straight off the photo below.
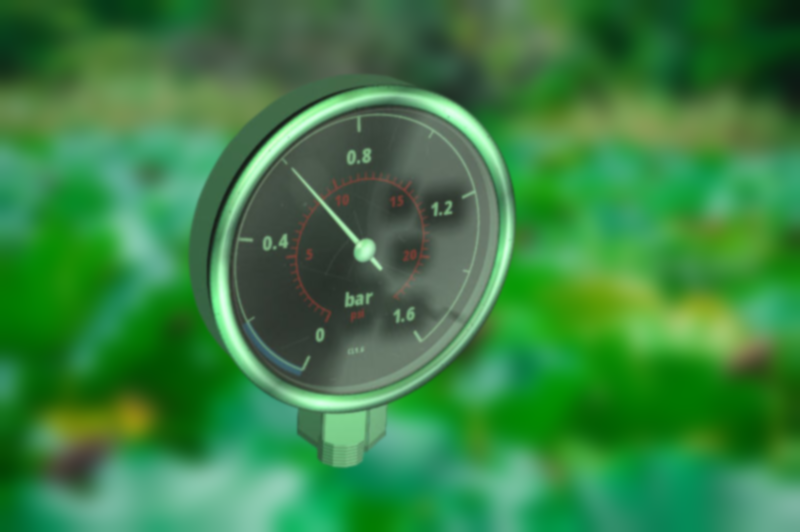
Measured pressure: 0.6 bar
